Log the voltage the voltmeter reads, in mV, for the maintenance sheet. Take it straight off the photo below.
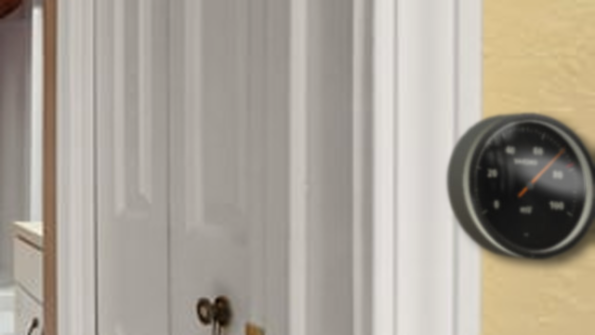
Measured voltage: 70 mV
